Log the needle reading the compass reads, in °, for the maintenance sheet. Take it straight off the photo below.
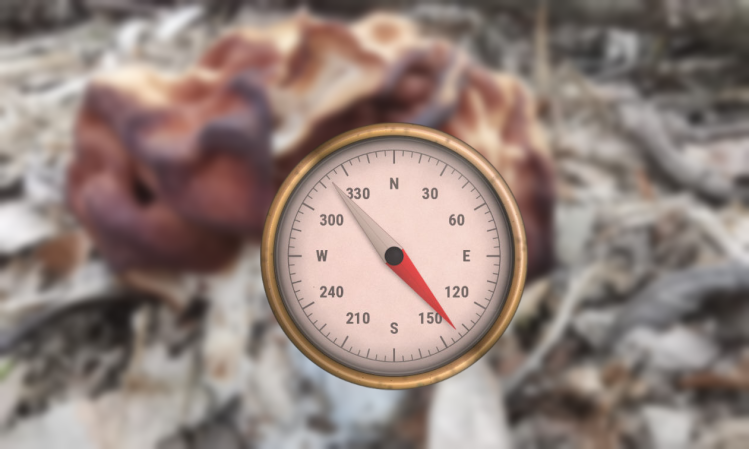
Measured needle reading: 140 °
